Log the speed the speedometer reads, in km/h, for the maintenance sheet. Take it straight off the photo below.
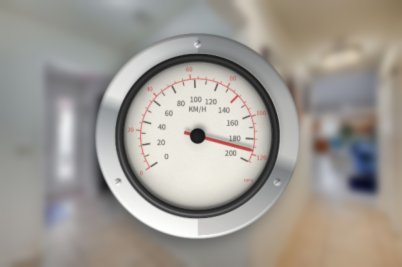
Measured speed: 190 km/h
